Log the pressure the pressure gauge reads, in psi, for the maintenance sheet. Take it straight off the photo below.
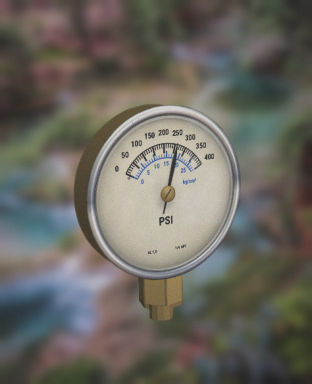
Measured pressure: 250 psi
